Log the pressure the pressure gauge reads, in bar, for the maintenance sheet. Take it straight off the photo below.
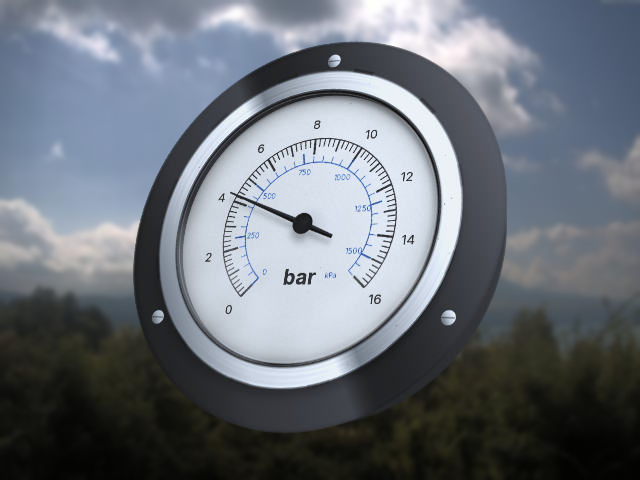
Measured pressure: 4.2 bar
